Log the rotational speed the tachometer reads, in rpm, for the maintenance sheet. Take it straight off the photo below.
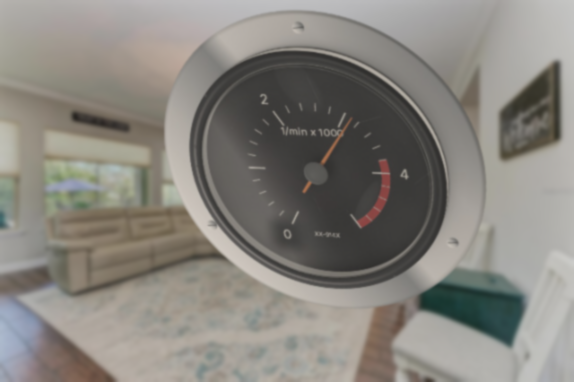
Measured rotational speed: 3100 rpm
